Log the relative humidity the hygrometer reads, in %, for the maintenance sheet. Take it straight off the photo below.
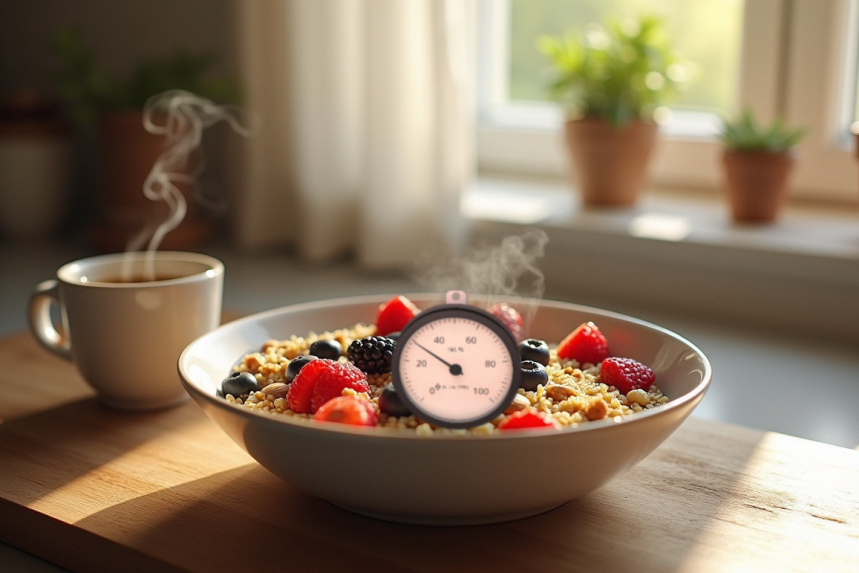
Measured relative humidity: 30 %
